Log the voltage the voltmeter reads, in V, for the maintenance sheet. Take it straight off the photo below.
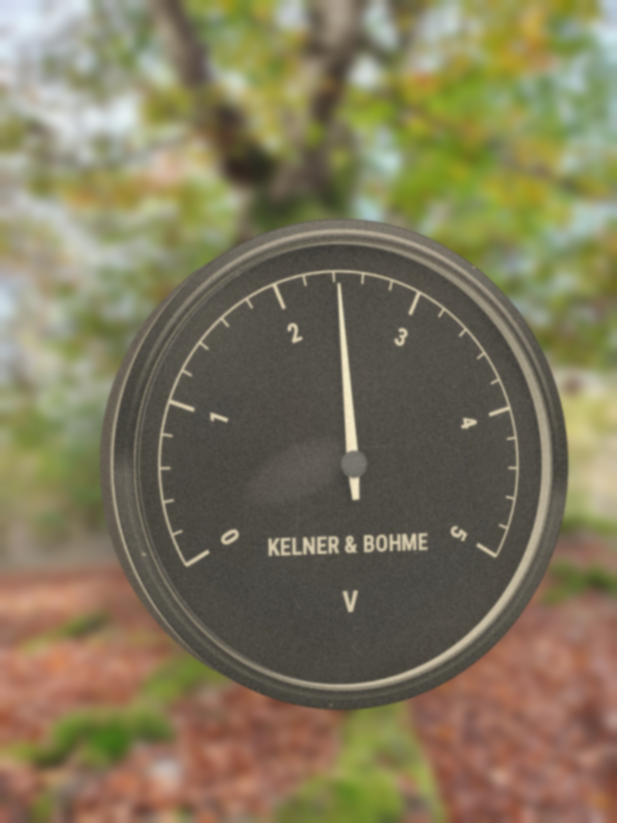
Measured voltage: 2.4 V
